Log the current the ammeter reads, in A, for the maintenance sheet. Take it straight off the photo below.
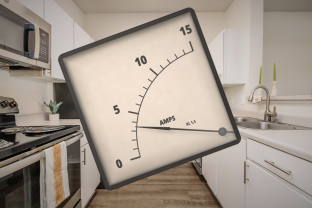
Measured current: 3.5 A
